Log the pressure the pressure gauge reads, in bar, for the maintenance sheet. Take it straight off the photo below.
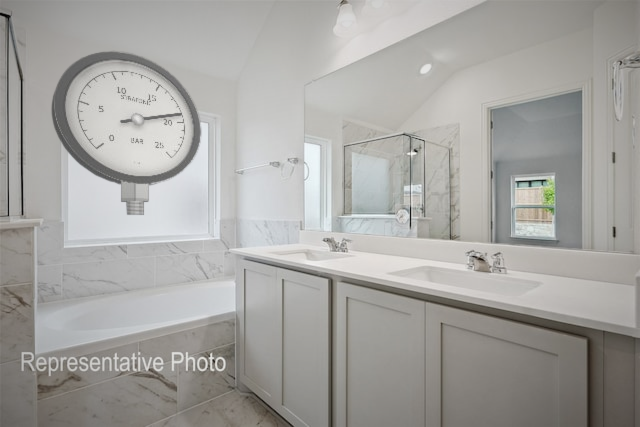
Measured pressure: 19 bar
